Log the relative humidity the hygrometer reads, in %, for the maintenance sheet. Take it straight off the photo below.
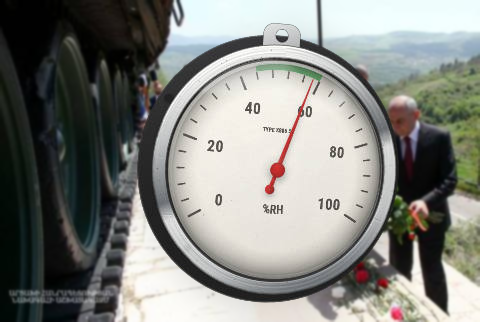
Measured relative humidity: 58 %
